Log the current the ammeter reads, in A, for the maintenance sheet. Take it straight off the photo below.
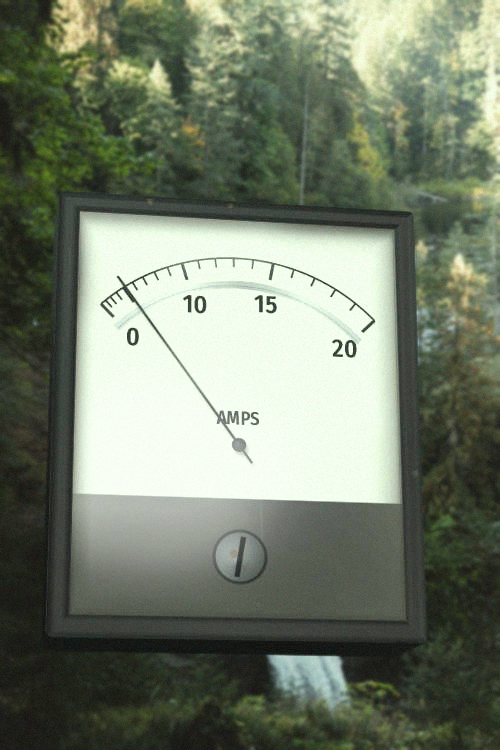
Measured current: 5 A
